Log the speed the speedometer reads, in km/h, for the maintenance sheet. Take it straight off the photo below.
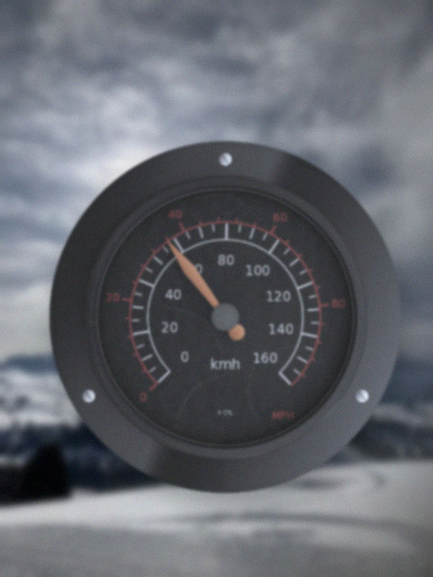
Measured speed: 57.5 km/h
